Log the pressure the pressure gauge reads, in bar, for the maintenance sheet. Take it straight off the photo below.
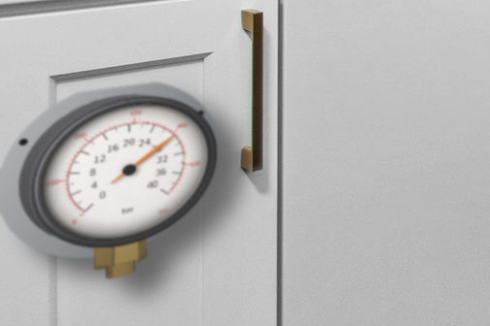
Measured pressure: 28 bar
